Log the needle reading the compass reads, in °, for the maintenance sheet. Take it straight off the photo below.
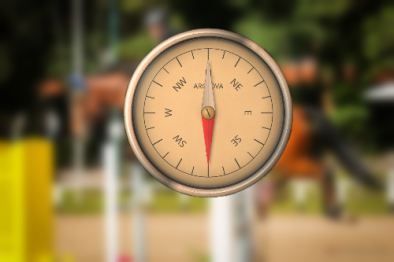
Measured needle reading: 180 °
